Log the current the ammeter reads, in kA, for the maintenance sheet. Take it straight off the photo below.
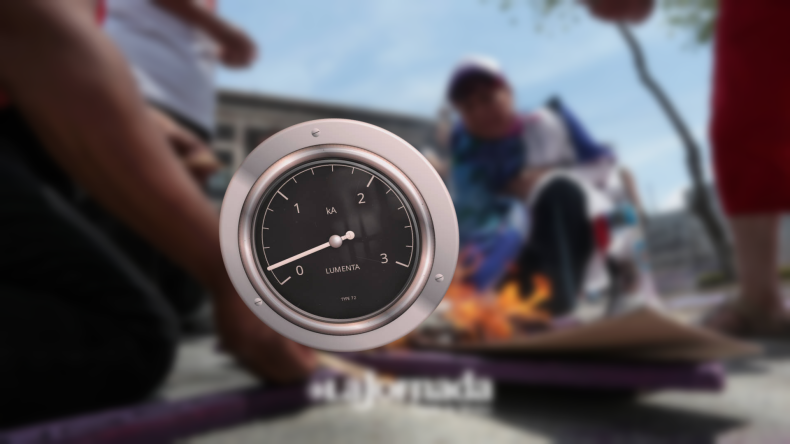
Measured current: 0.2 kA
